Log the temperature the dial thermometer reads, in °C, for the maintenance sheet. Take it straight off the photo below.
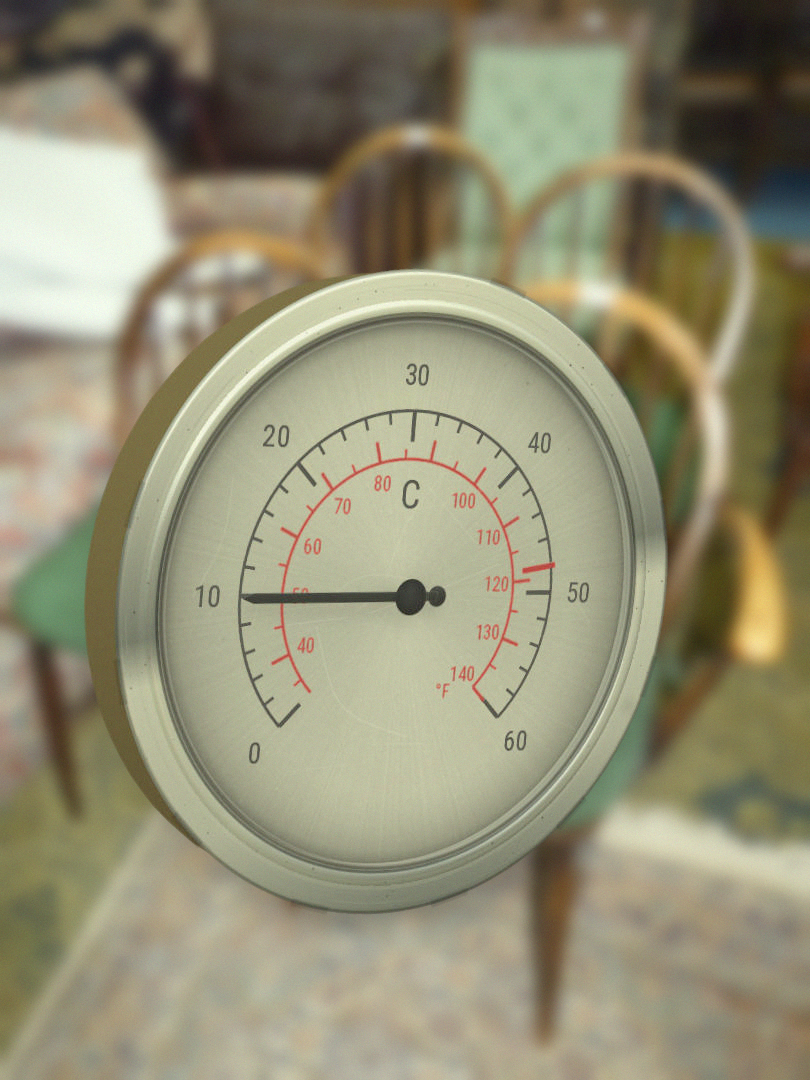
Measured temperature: 10 °C
